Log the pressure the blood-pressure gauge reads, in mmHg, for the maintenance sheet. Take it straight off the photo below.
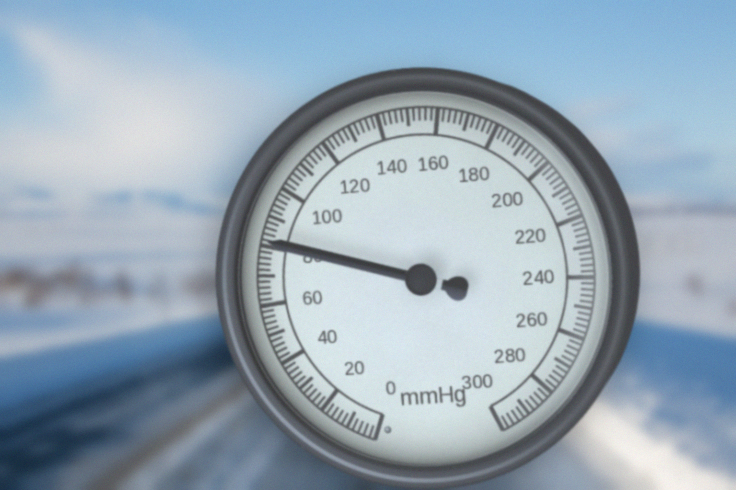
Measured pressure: 82 mmHg
